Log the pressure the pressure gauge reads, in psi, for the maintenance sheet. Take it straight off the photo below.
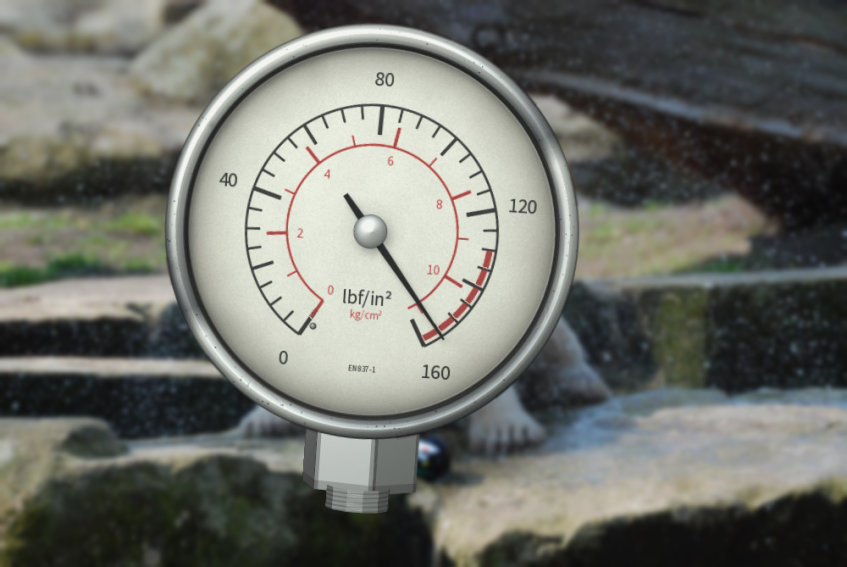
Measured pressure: 155 psi
